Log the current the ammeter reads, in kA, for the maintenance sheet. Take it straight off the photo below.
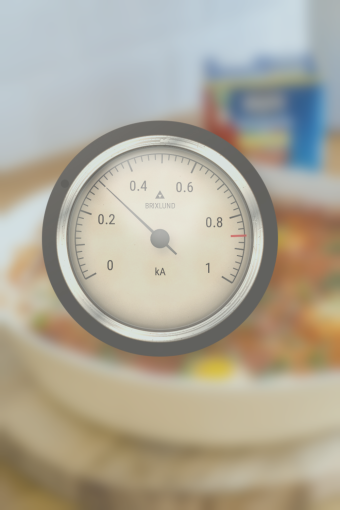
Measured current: 0.3 kA
